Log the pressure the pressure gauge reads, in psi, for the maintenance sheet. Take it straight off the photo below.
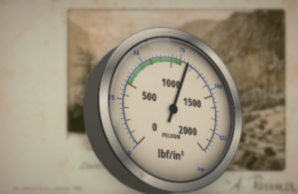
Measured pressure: 1150 psi
